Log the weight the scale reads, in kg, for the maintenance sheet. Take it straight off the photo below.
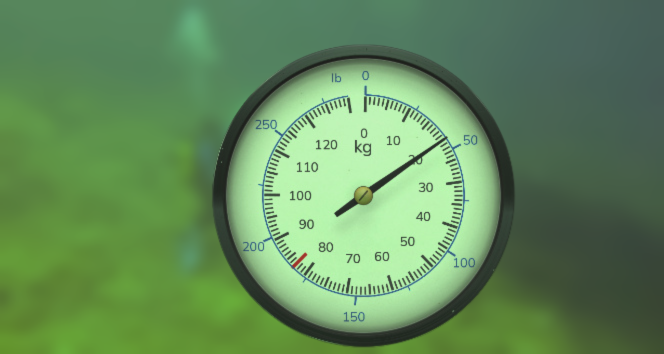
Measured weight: 20 kg
